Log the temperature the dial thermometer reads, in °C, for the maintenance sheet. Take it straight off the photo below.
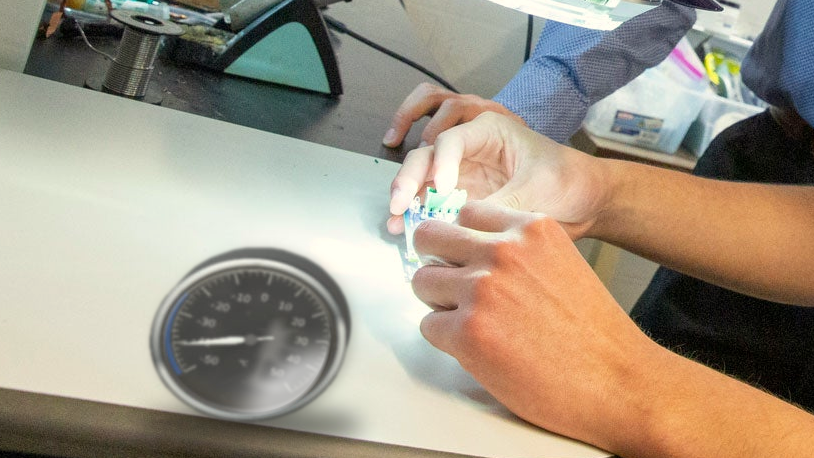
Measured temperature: -40 °C
